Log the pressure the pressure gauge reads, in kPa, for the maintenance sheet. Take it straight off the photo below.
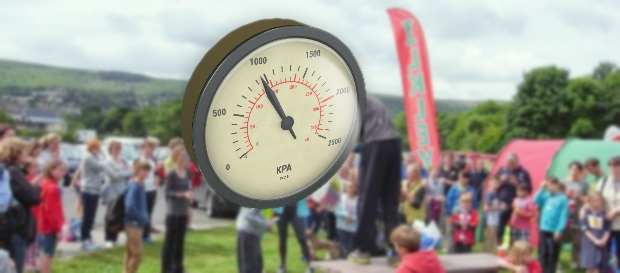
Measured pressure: 950 kPa
